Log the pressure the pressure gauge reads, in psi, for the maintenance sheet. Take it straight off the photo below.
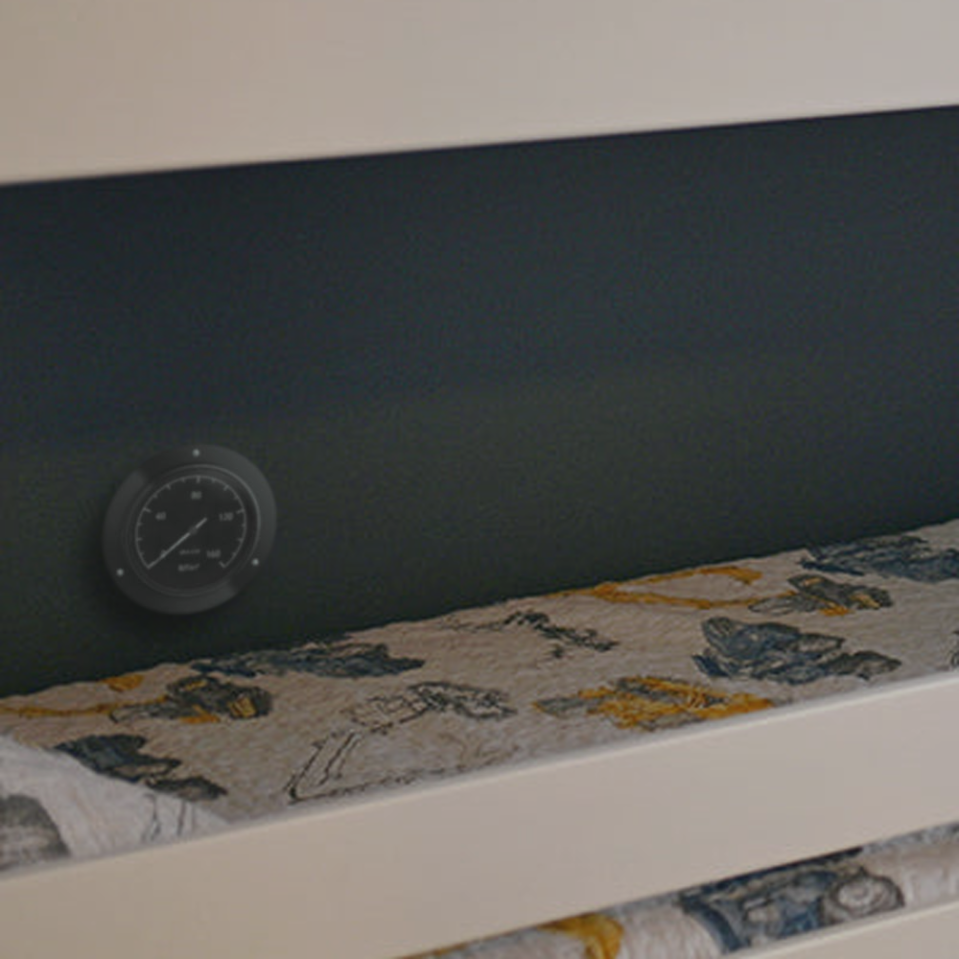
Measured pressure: 0 psi
